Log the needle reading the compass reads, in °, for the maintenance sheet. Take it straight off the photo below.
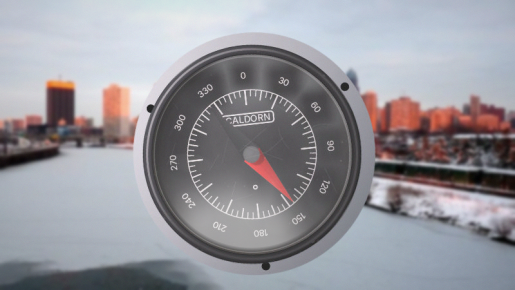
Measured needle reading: 145 °
